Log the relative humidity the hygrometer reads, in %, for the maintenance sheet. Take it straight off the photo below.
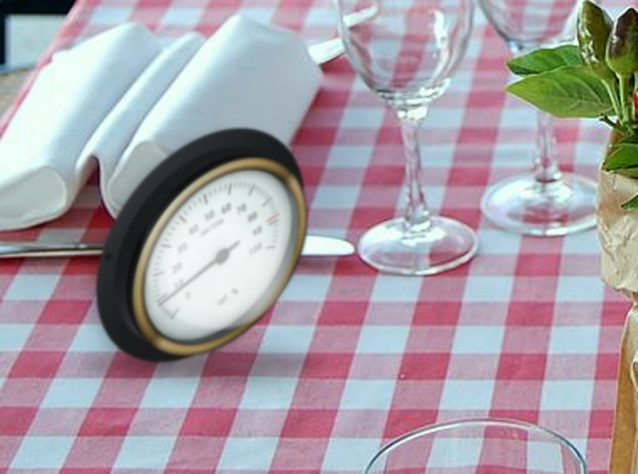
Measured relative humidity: 10 %
